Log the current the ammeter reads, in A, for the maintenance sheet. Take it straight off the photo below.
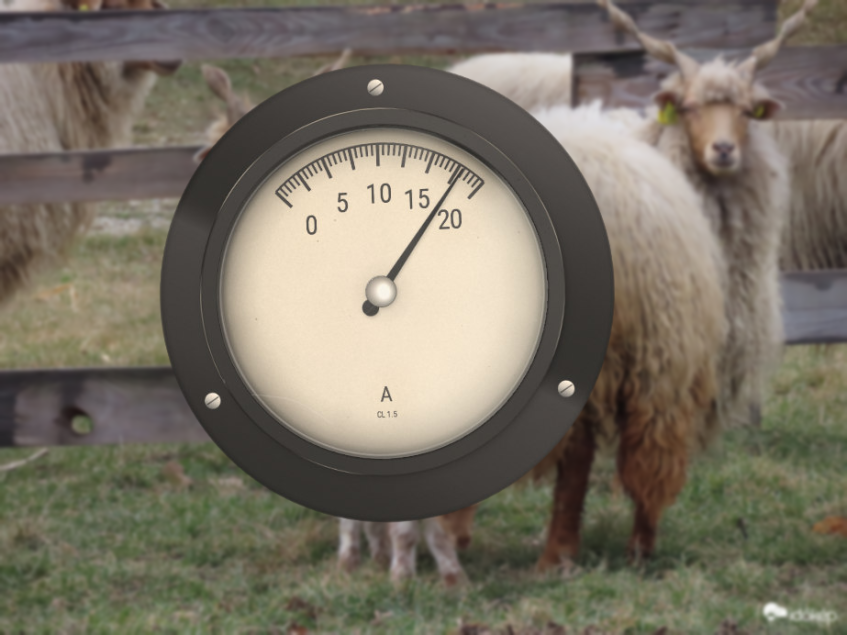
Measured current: 18 A
